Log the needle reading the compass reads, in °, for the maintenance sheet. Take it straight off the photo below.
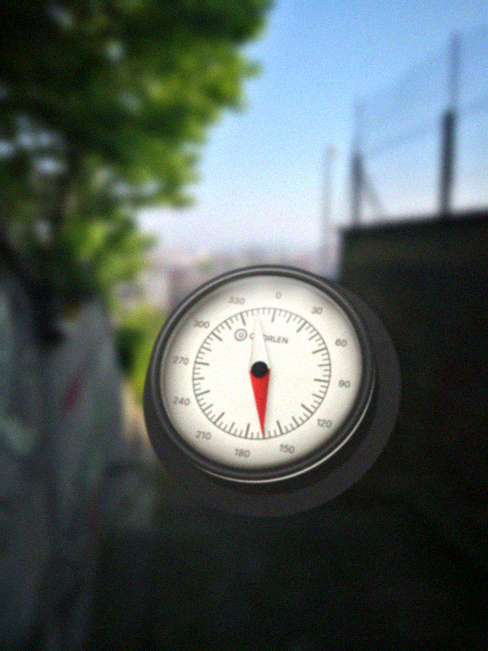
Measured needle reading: 165 °
